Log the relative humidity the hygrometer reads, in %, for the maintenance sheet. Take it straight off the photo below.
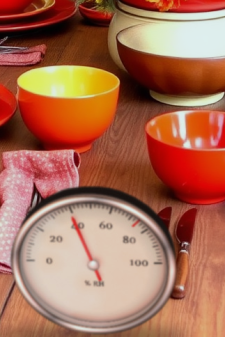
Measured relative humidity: 40 %
